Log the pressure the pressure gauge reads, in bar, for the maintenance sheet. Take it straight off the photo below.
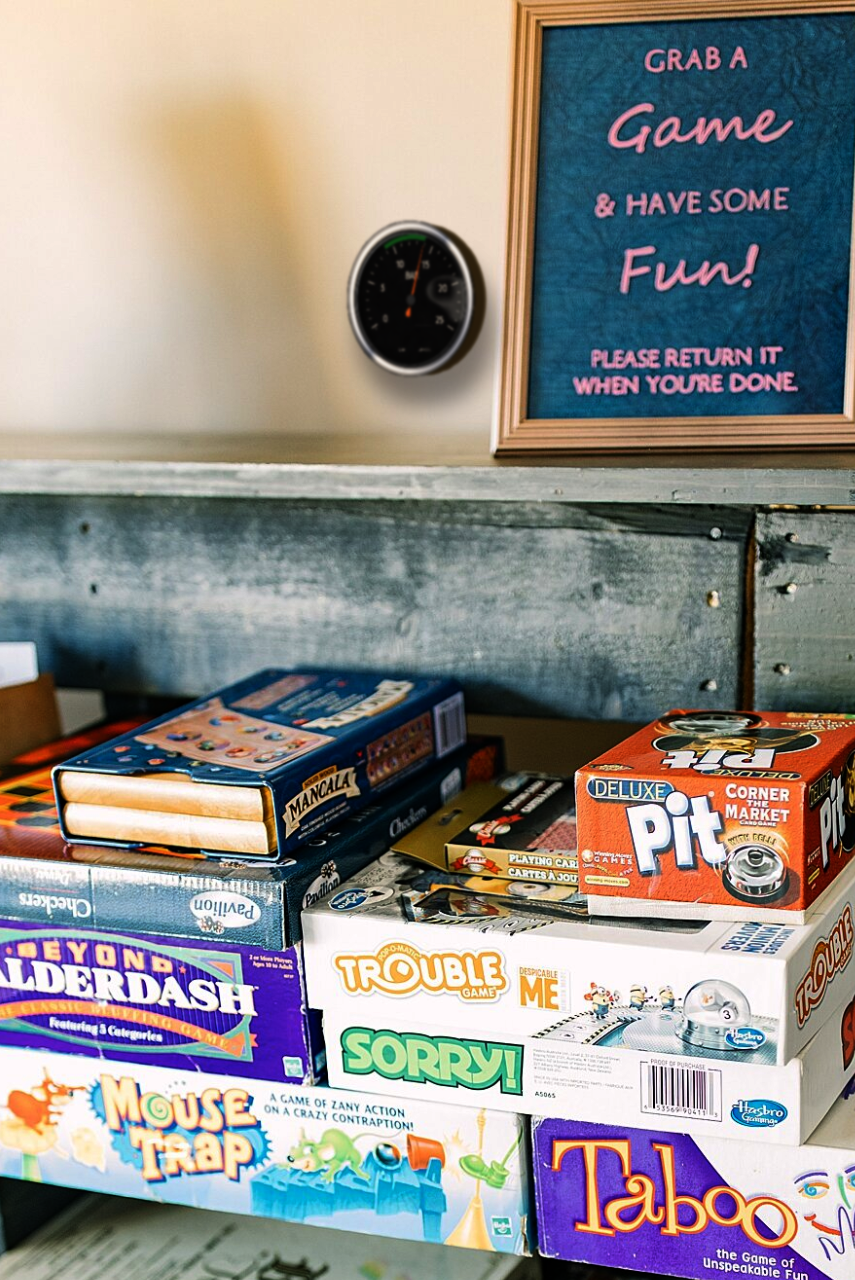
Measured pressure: 14 bar
